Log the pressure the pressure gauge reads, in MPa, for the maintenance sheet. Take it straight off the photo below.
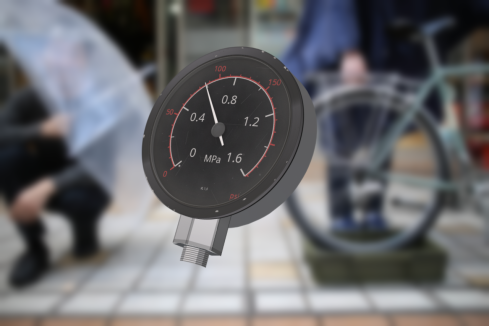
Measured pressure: 0.6 MPa
